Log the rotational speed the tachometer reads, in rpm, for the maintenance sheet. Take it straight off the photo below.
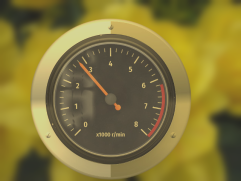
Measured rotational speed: 2800 rpm
